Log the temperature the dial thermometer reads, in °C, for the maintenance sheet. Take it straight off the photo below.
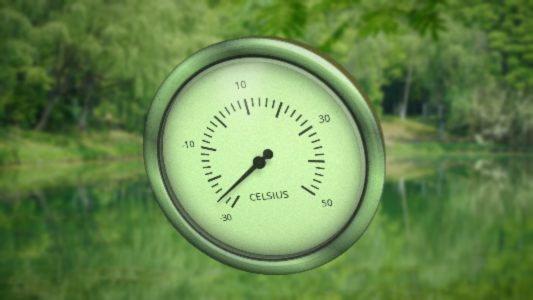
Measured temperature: -26 °C
